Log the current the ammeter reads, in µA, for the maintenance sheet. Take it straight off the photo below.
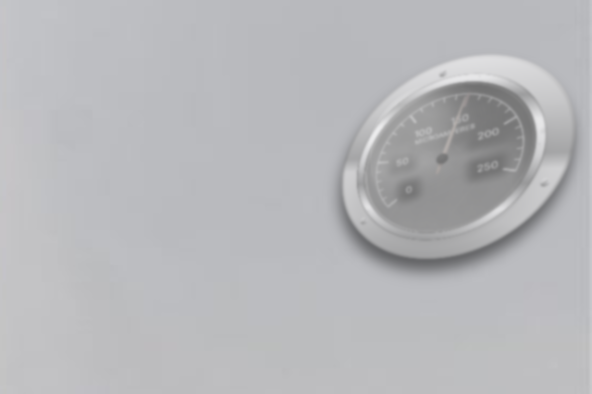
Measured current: 150 µA
